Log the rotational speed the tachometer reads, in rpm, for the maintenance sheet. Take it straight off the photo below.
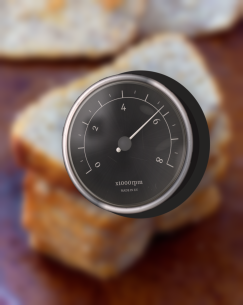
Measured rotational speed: 5750 rpm
